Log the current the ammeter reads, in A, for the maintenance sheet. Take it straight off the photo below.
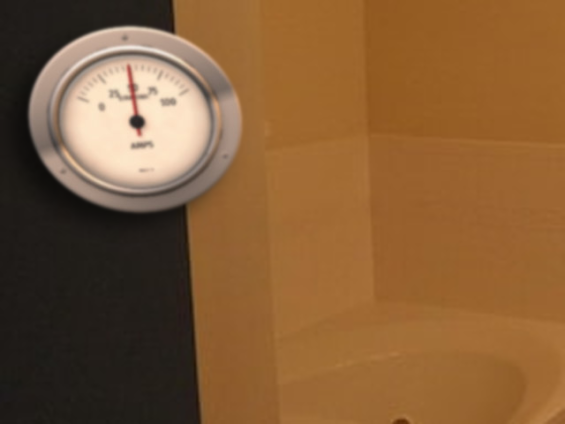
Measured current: 50 A
